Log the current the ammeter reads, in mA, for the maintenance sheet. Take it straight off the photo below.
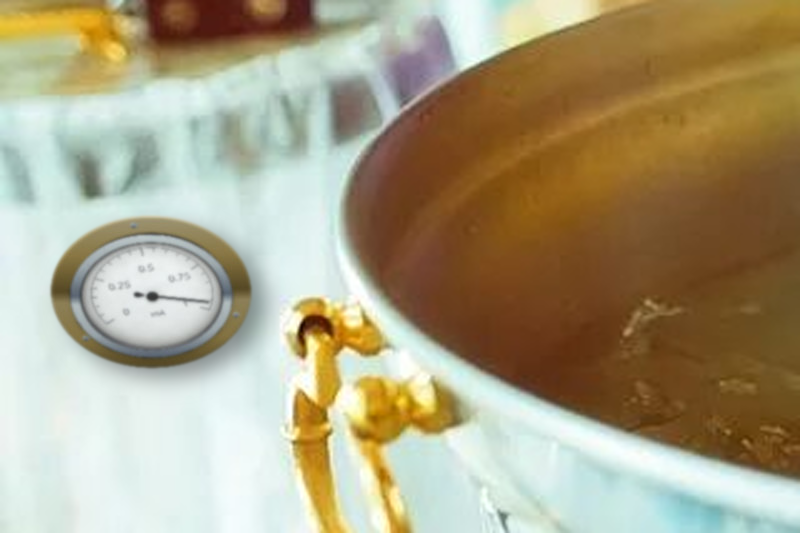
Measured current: 0.95 mA
